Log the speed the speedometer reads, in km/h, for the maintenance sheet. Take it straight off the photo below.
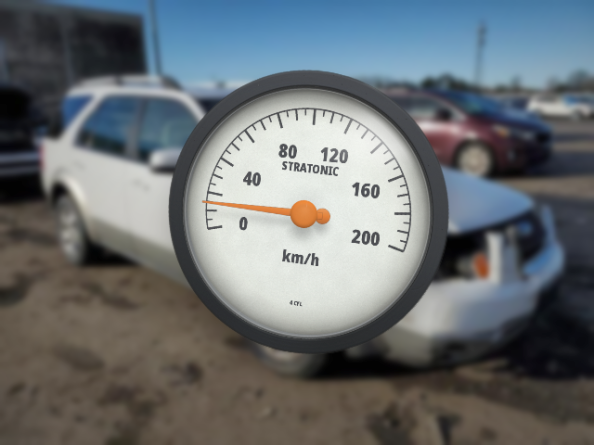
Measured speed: 15 km/h
